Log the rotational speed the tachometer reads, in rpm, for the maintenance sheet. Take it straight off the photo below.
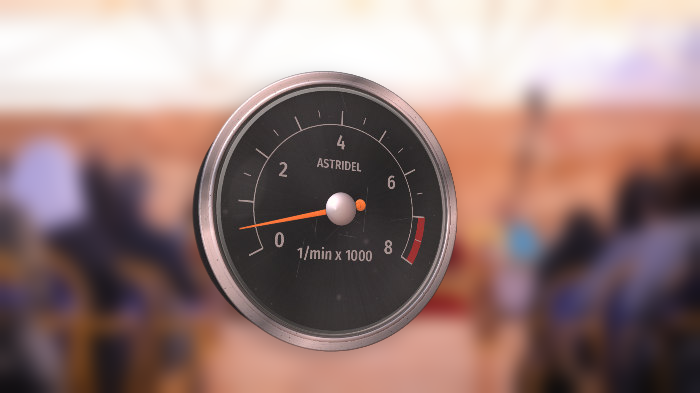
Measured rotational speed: 500 rpm
